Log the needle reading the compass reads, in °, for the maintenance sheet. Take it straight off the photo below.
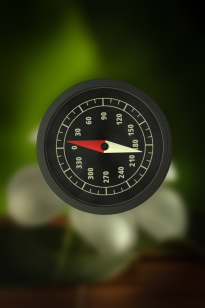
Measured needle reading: 10 °
